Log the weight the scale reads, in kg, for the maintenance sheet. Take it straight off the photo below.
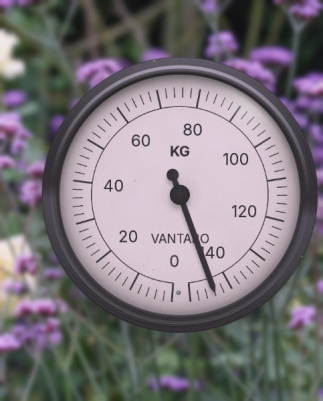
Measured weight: 144 kg
